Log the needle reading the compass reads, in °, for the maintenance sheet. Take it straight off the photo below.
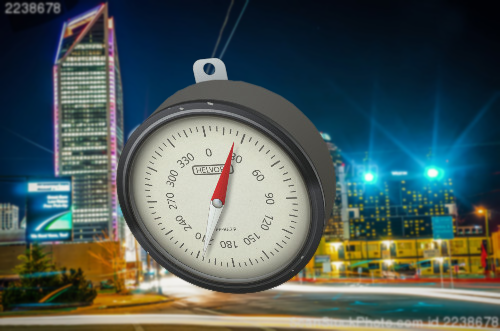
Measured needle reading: 25 °
